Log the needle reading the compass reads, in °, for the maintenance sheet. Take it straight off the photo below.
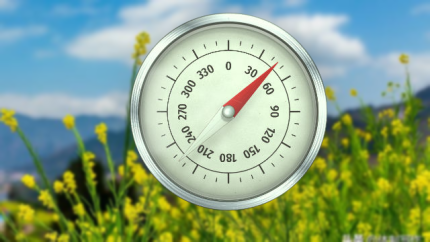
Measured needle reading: 45 °
